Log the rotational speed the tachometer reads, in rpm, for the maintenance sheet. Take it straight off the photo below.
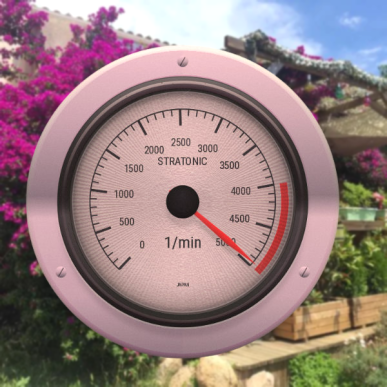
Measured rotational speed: 4950 rpm
